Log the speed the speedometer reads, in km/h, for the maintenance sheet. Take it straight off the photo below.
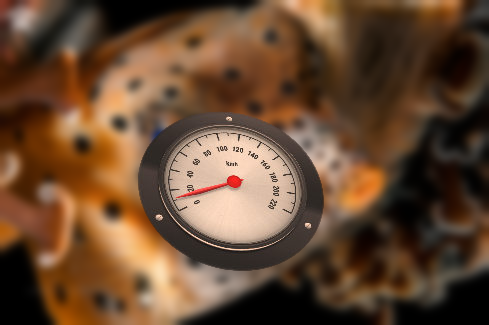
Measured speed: 10 km/h
